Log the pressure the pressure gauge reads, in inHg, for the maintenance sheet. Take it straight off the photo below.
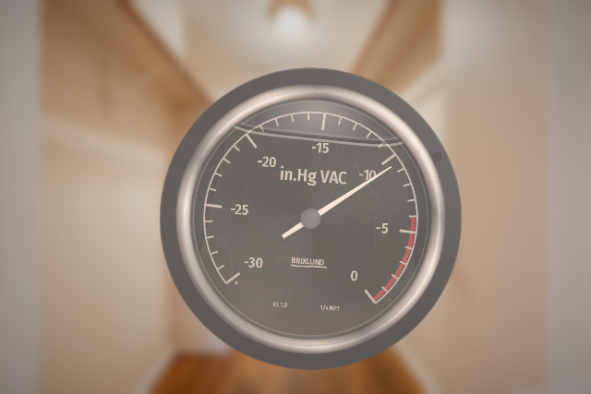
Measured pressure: -9.5 inHg
